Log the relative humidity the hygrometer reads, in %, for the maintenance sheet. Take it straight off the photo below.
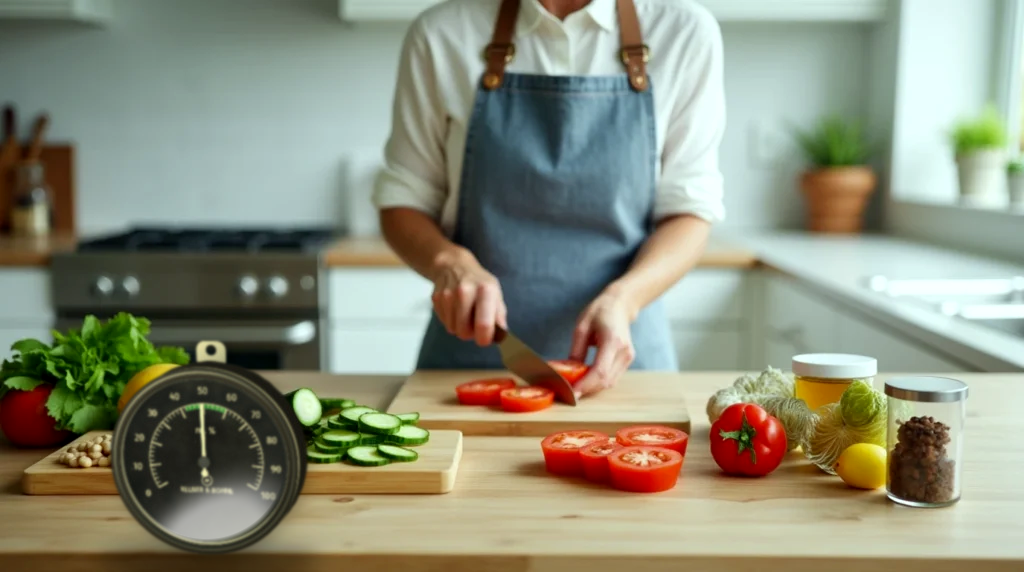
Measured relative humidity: 50 %
